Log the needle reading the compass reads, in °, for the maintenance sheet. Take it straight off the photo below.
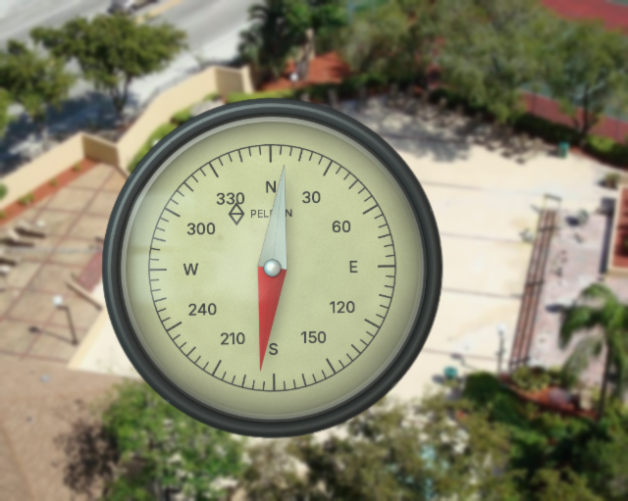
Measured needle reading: 187.5 °
